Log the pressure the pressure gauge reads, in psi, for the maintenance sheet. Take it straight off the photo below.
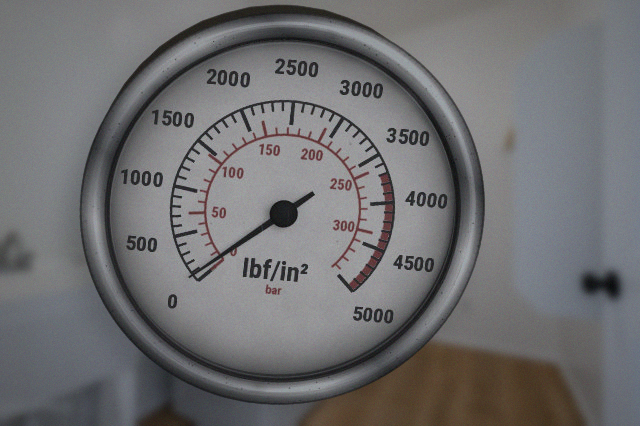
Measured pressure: 100 psi
